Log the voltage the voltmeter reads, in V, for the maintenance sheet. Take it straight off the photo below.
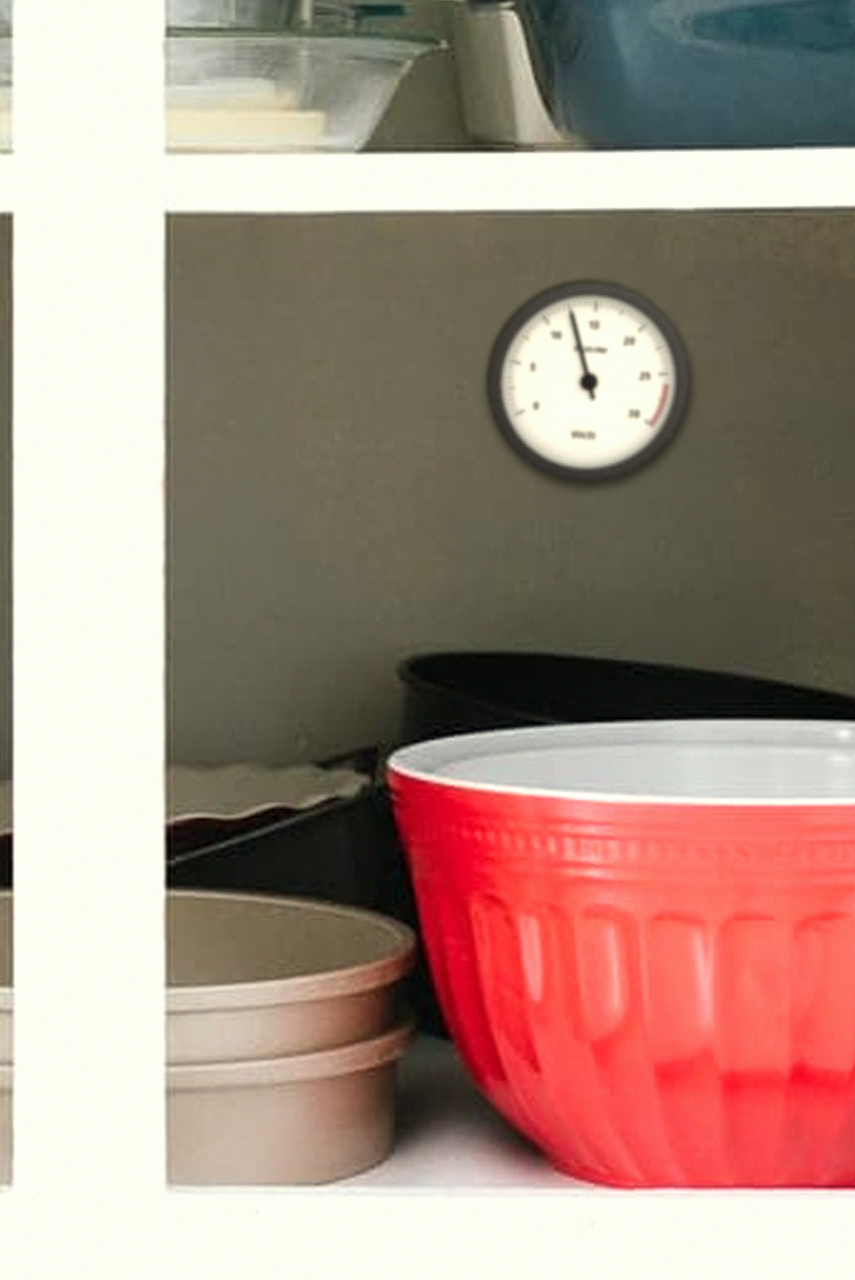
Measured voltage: 12.5 V
